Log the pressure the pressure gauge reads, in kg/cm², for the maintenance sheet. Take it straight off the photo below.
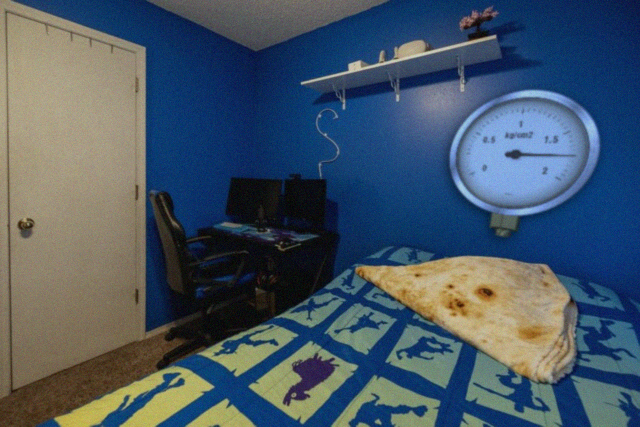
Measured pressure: 1.75 kg/cm²
